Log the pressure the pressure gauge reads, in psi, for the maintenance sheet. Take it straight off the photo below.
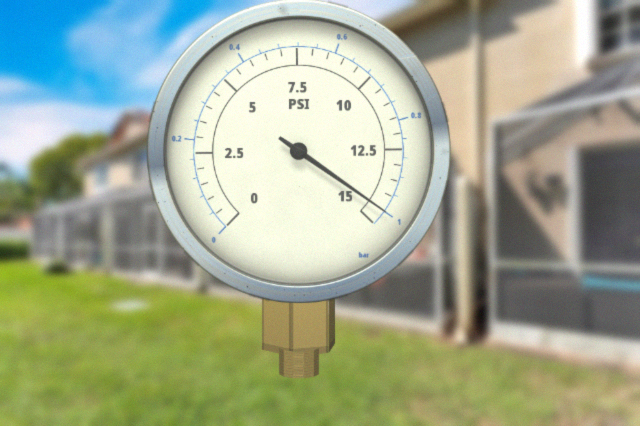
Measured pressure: 14.5 psi
